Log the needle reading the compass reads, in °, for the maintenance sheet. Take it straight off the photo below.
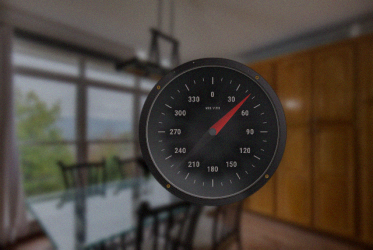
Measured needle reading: 45 °
